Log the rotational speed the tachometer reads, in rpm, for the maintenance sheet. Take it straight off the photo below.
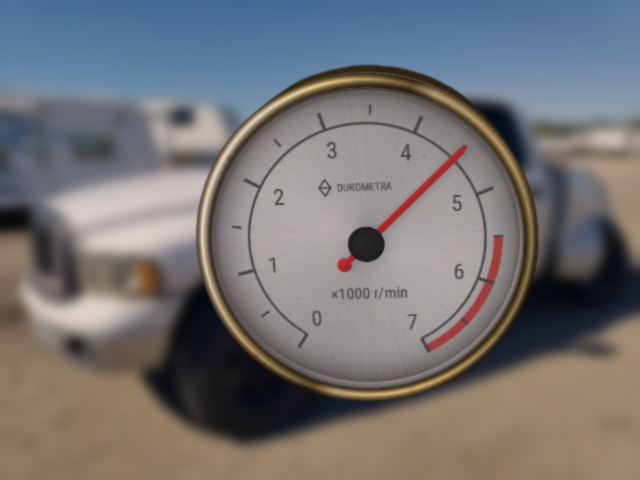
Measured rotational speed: 4500 rpm
